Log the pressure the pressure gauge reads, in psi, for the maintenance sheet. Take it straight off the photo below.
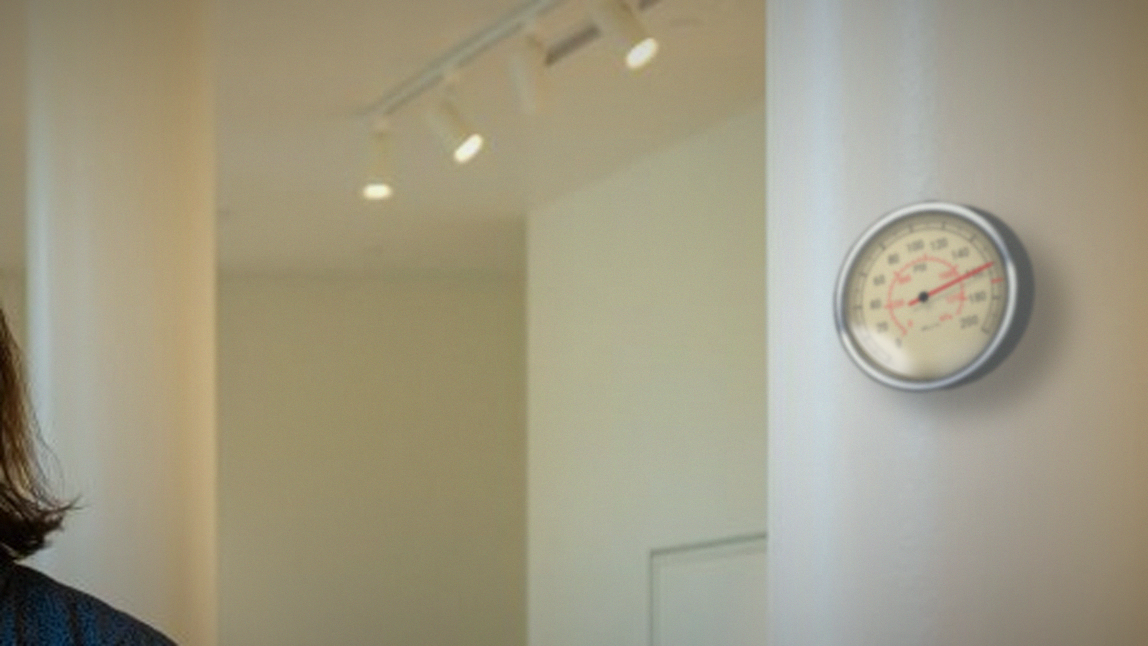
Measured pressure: 160 psi
